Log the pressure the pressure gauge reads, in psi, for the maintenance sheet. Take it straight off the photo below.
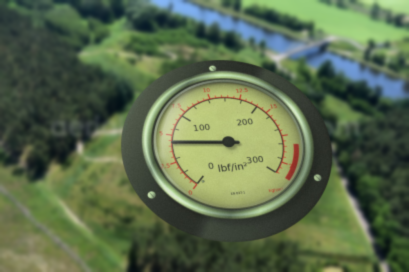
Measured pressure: 60 psi
